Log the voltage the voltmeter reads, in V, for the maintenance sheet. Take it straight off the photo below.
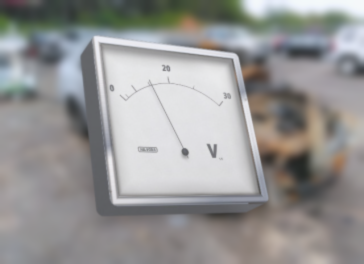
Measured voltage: 15 V
